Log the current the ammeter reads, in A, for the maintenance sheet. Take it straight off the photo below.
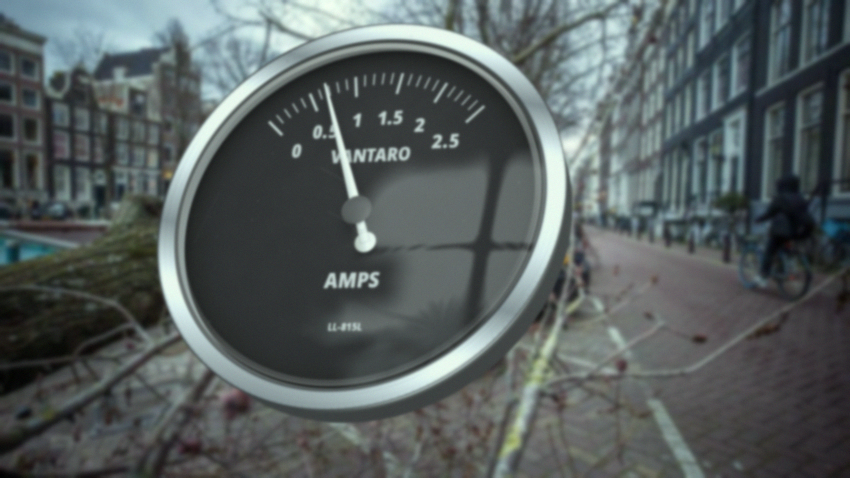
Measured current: 0.7 A
